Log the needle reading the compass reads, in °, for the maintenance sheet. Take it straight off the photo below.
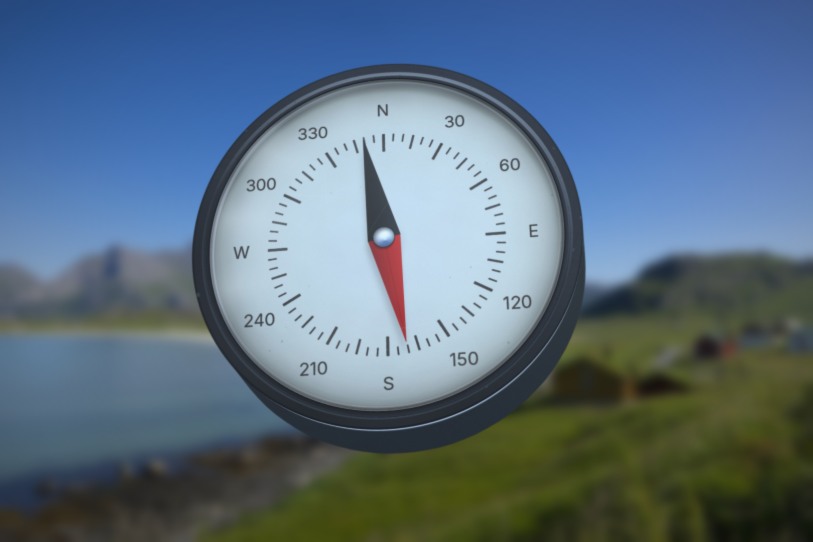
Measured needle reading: 170 °
